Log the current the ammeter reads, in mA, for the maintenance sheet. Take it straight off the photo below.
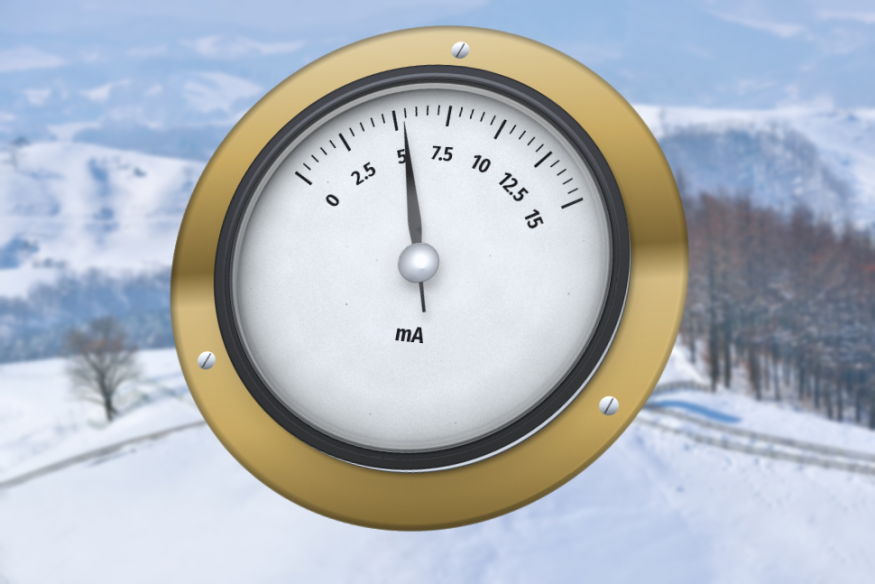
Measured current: 5.5 mA
